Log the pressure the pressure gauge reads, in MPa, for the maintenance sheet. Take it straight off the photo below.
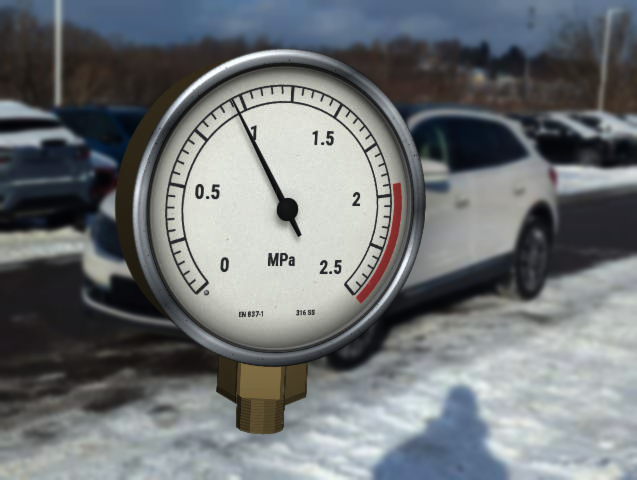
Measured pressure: 0.95 MPa
